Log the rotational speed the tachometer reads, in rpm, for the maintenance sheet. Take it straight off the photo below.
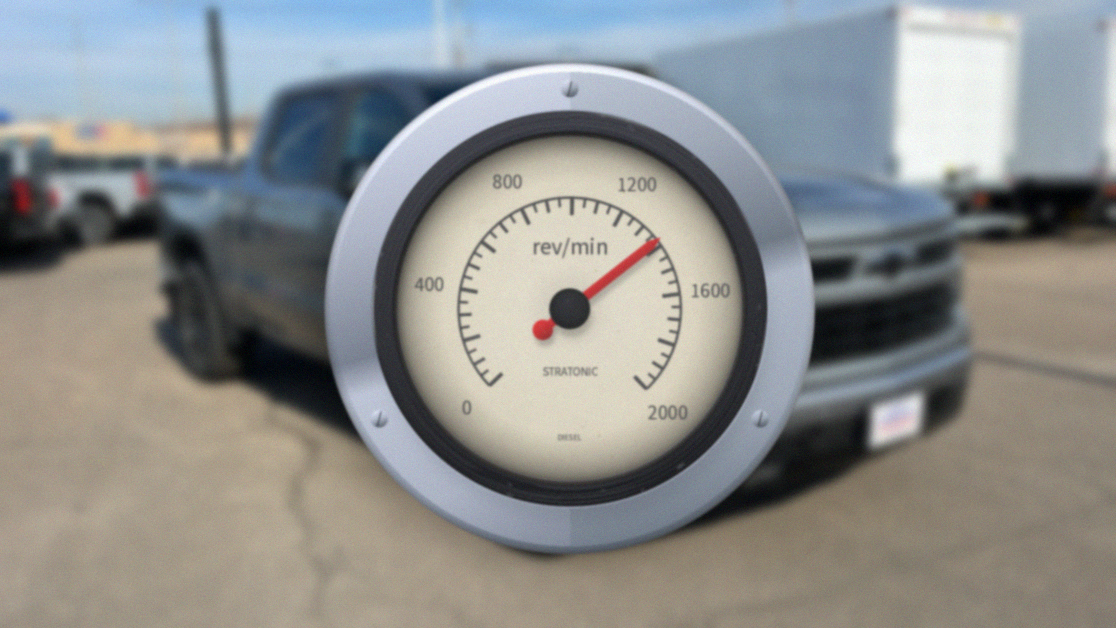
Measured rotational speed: 1375 rpm
